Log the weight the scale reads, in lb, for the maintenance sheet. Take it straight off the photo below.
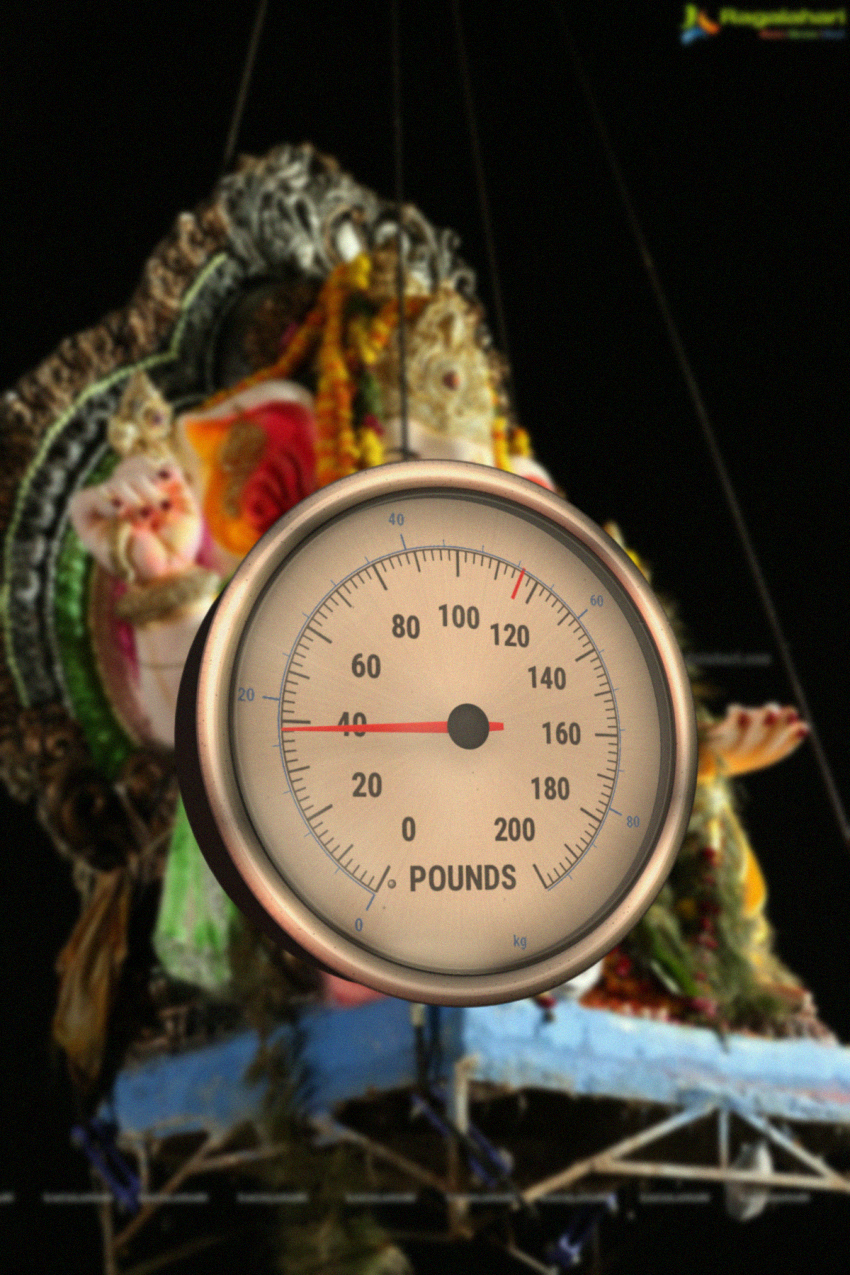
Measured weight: 38 lb
